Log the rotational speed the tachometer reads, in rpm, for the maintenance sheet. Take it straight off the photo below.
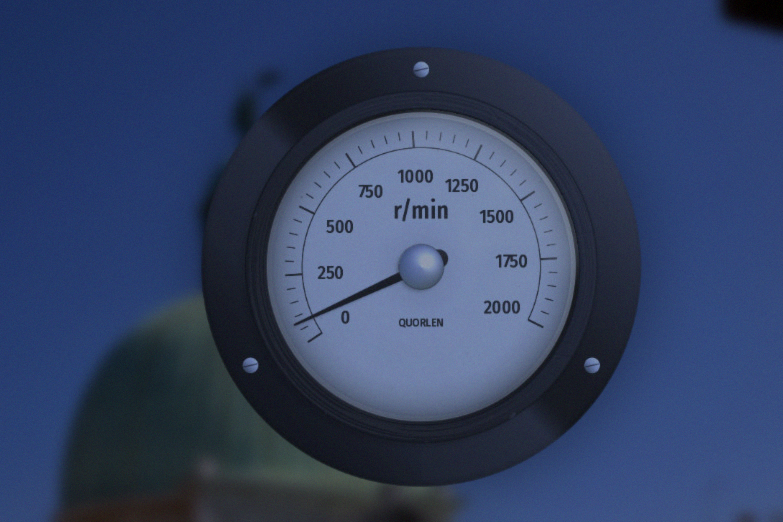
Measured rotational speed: 75 rpm
